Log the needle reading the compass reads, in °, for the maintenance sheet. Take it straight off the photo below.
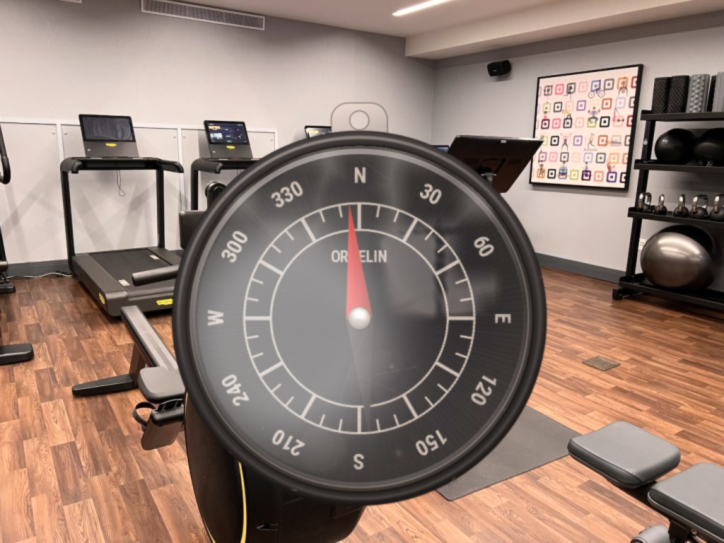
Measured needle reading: 355 °
